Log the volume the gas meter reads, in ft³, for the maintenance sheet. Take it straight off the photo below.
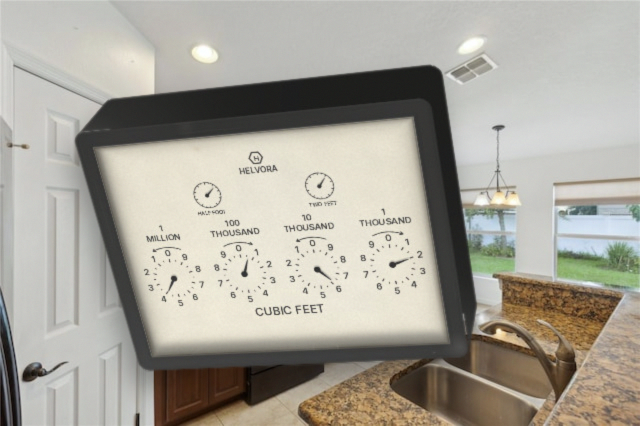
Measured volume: 406200 ft³
